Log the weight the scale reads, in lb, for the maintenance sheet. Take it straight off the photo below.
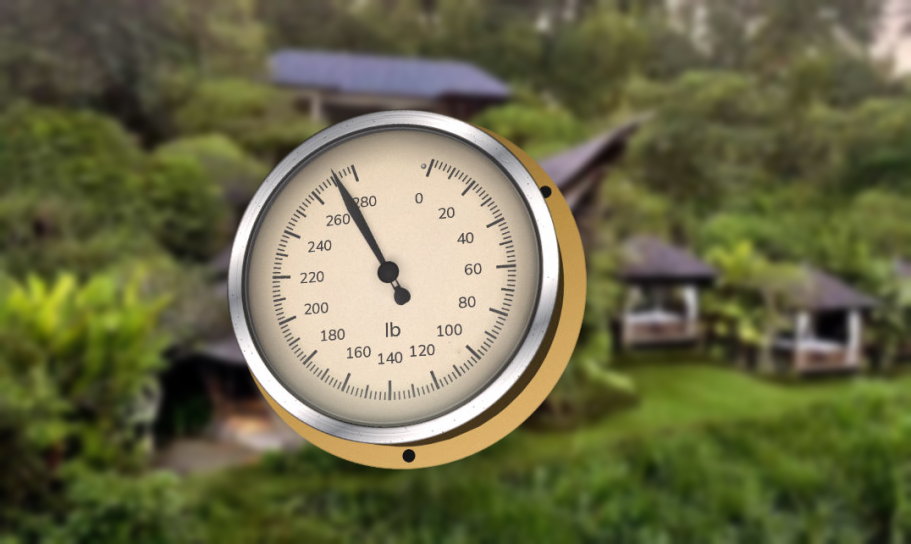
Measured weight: 272 lb
